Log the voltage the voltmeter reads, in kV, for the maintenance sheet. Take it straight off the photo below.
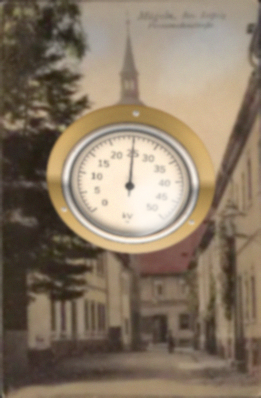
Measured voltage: 25 kV
